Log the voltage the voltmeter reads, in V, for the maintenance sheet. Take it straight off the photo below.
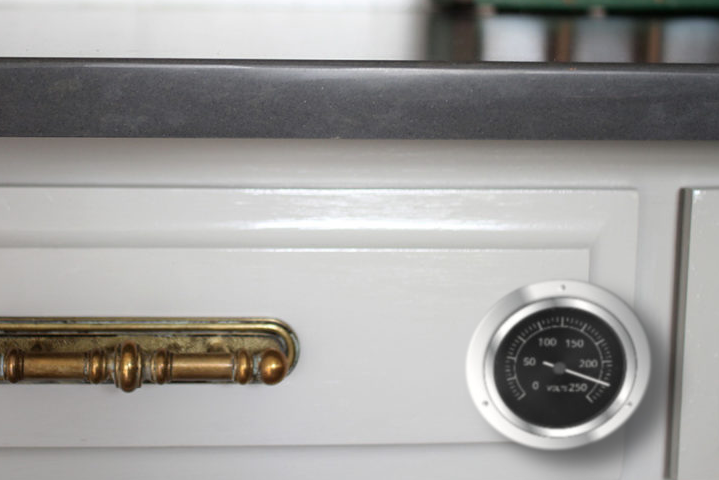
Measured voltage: 225 V
